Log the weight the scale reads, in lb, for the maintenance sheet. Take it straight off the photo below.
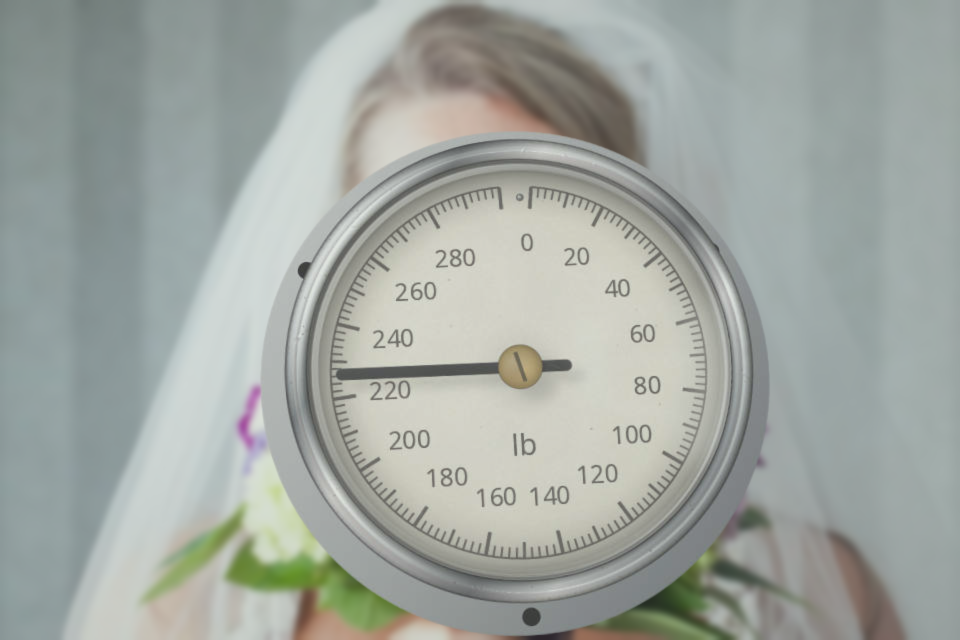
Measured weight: 226 lb
